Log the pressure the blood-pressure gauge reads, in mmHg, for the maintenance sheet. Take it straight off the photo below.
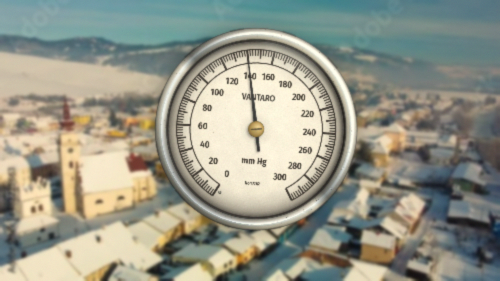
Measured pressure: 140 mmHg
